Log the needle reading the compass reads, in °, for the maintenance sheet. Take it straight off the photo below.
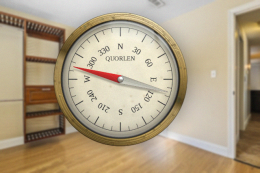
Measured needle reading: 285 °
